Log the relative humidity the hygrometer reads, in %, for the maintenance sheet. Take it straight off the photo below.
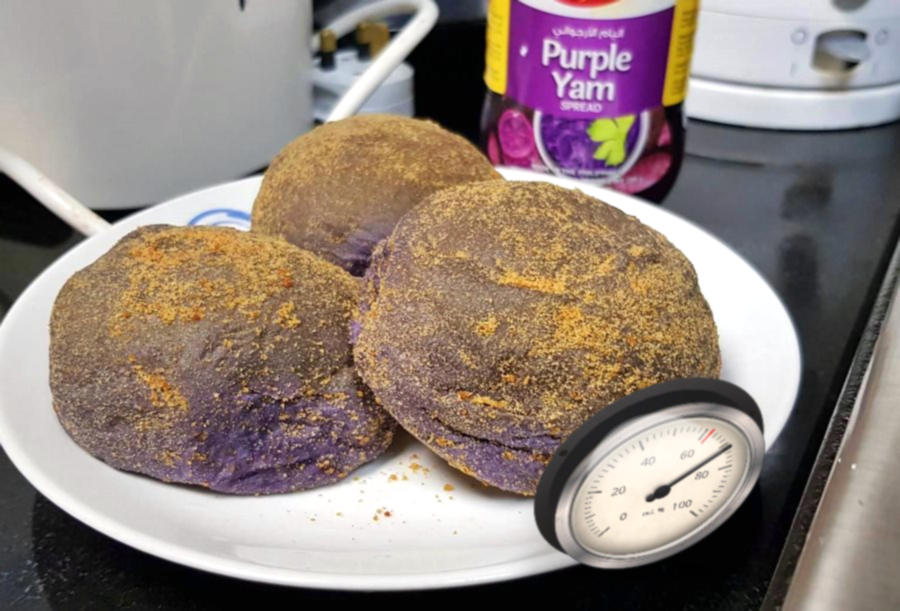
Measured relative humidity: 70 %
